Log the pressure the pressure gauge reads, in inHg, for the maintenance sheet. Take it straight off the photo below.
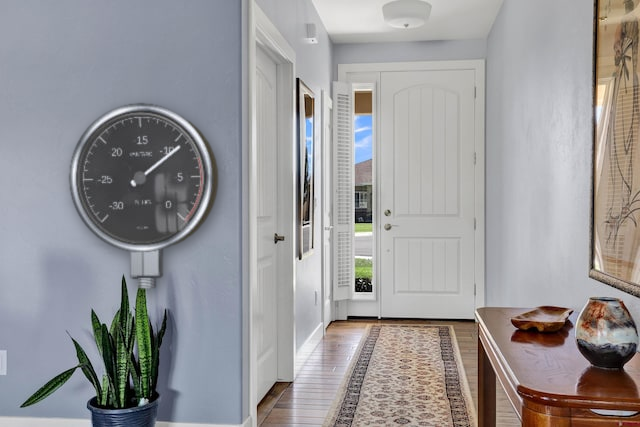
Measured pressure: -9 inHg
